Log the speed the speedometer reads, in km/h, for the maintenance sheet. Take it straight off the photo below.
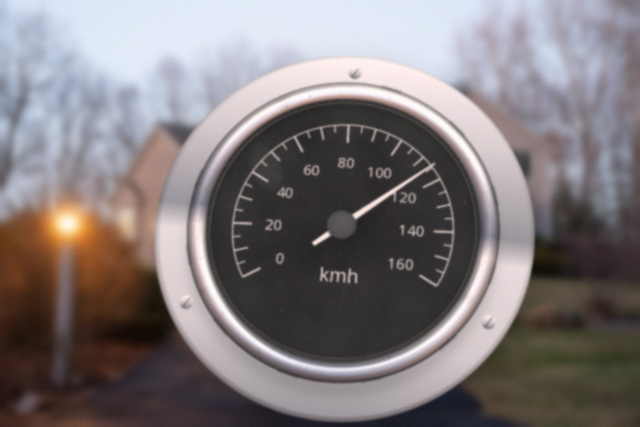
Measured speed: 115 km/h
